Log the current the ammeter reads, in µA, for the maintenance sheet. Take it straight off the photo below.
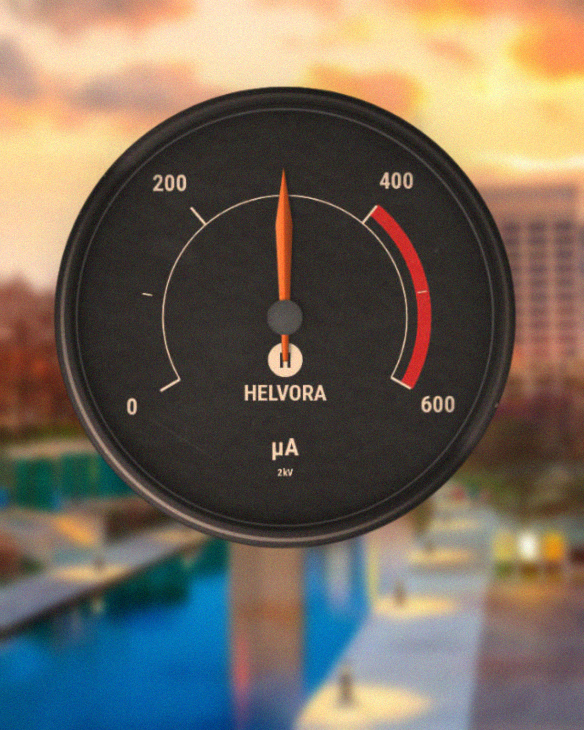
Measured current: 300 µA
